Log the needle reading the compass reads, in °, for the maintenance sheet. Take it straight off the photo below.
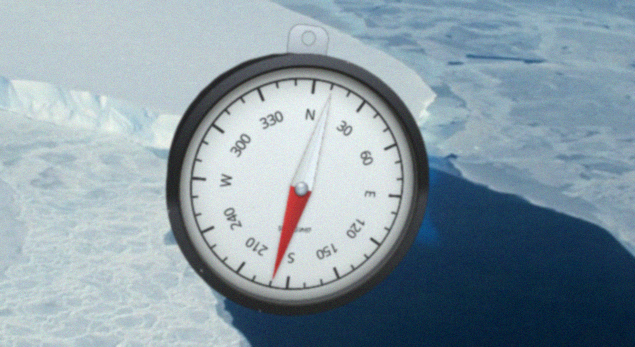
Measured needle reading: 190 °
